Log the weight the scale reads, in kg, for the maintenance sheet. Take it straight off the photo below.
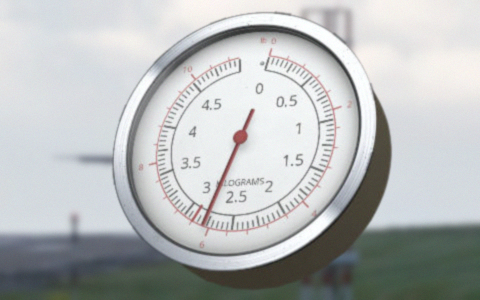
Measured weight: 2.75 kg
